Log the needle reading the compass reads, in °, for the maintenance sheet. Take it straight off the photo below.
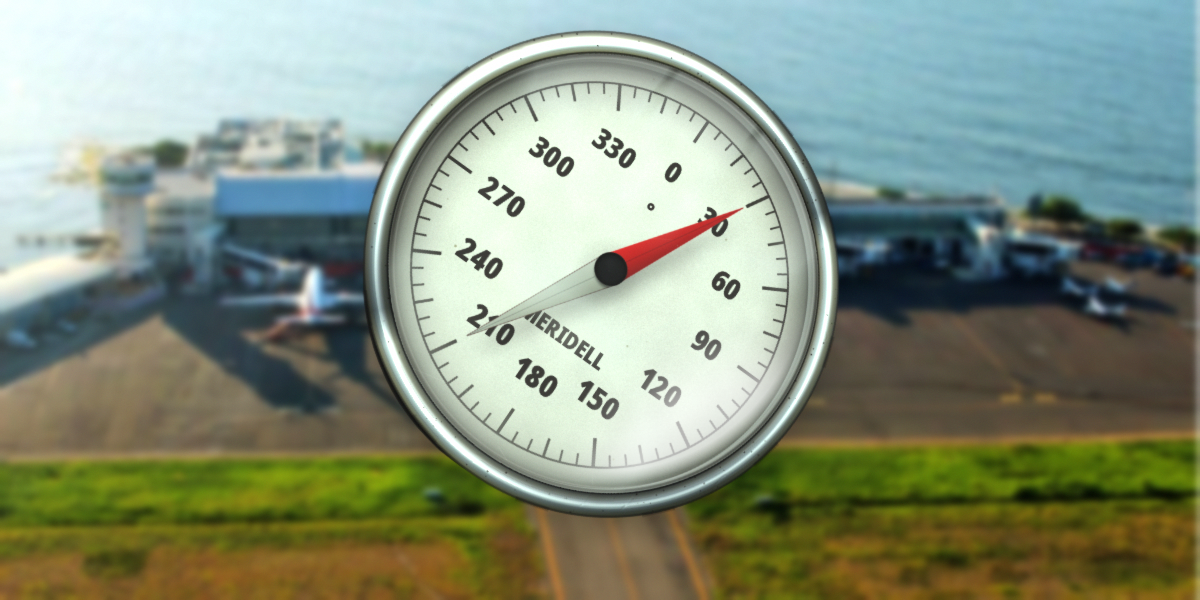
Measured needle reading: 30 °
